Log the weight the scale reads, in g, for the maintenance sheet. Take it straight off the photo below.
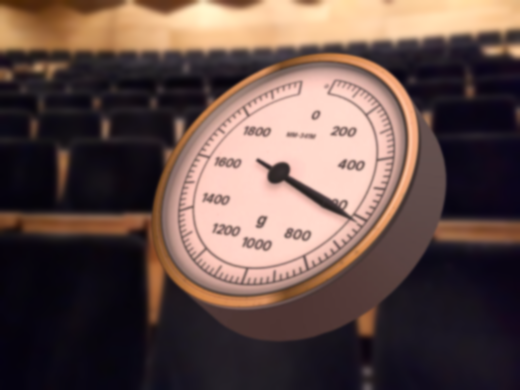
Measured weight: 620 g
